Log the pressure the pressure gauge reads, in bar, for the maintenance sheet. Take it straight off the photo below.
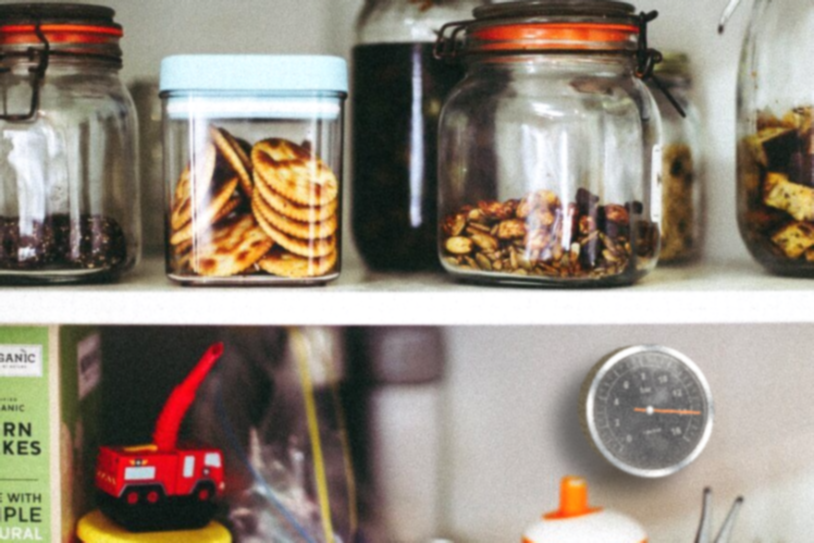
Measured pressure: 14 bar
